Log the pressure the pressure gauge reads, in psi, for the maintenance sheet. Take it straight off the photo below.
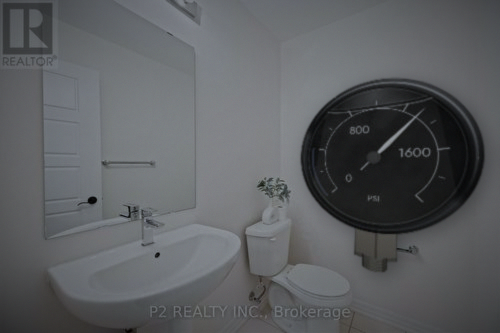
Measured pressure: 1300 psi
